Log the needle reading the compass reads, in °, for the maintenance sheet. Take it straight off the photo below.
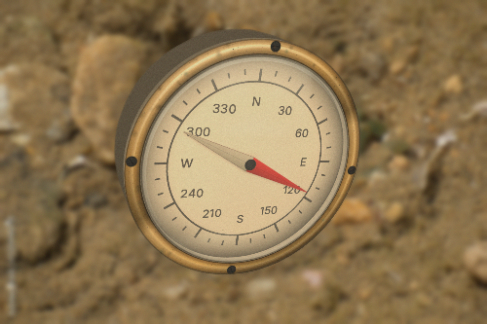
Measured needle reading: 115 °
